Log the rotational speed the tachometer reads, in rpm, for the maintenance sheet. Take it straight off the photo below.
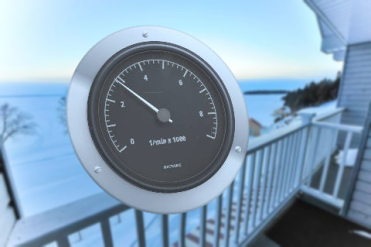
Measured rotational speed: 2800 rpm
